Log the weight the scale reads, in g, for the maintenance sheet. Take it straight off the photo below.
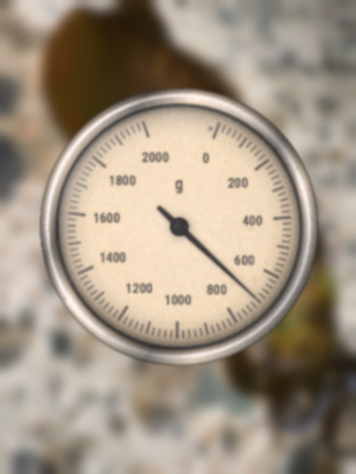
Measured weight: 700 g
